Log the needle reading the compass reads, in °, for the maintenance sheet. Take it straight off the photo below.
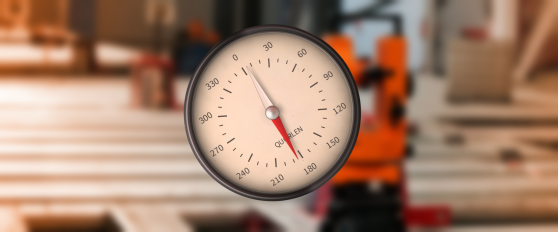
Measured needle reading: 185 °
